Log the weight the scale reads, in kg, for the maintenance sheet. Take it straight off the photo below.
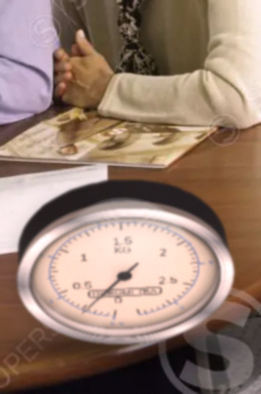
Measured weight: 0.25 kg
